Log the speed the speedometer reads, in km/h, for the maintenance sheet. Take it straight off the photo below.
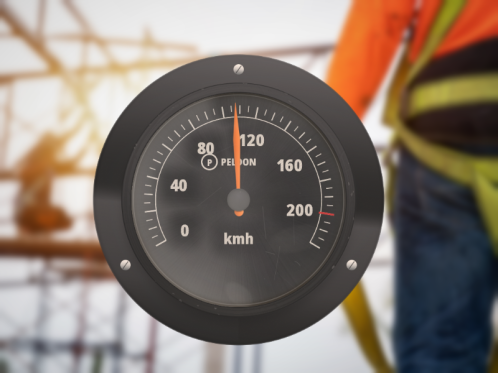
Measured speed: 107.5 km/h
